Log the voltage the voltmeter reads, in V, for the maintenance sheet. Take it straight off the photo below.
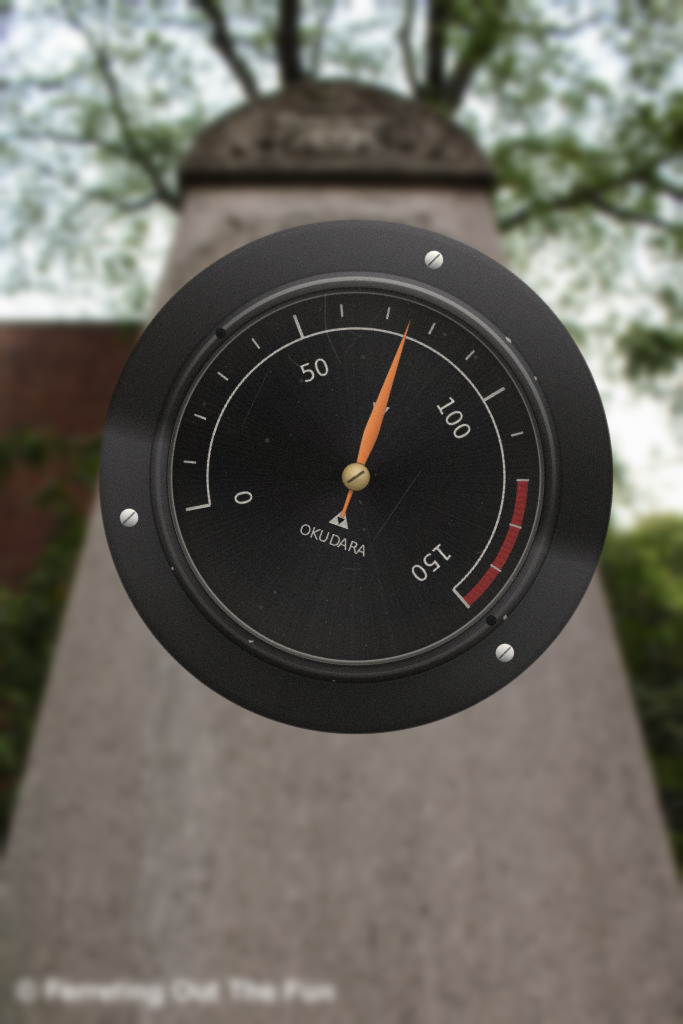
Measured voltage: 75 V
